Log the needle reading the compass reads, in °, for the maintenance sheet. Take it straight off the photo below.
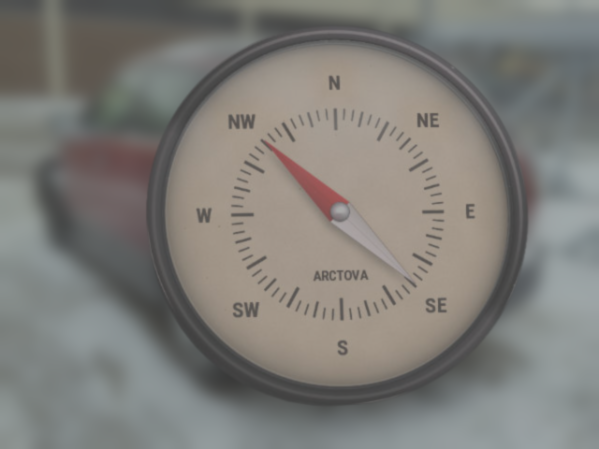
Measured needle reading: 315 °
